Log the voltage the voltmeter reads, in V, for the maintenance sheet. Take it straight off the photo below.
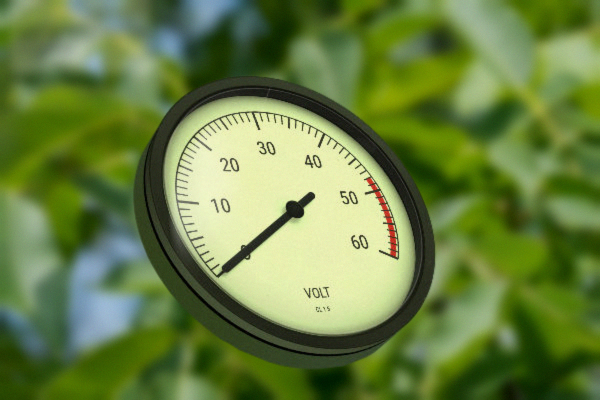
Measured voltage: 0 V
